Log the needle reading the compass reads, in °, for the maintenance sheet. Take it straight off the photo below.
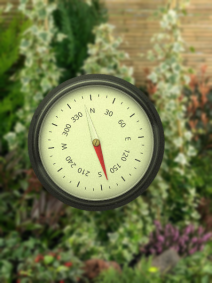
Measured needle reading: 170 °
